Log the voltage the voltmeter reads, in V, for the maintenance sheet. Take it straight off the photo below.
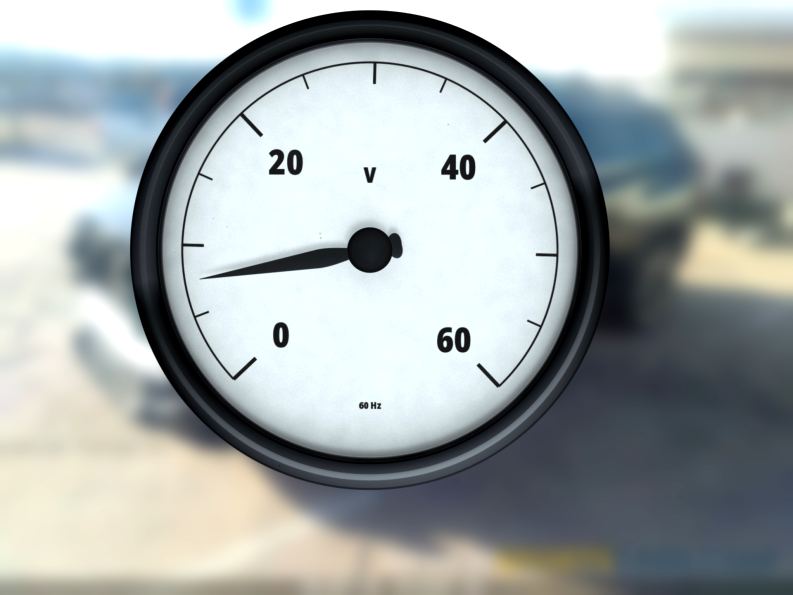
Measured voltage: 7.5 V
